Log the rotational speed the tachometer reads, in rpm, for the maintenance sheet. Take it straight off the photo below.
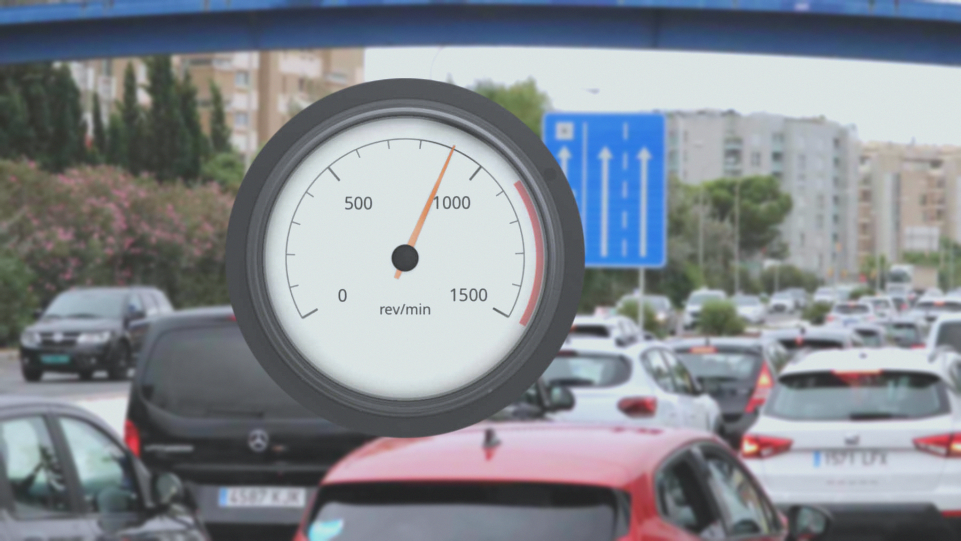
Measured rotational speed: 900 rpm
